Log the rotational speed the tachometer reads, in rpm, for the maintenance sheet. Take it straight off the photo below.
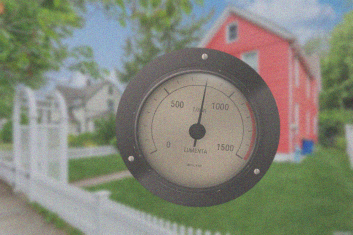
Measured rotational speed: 800 rpm
